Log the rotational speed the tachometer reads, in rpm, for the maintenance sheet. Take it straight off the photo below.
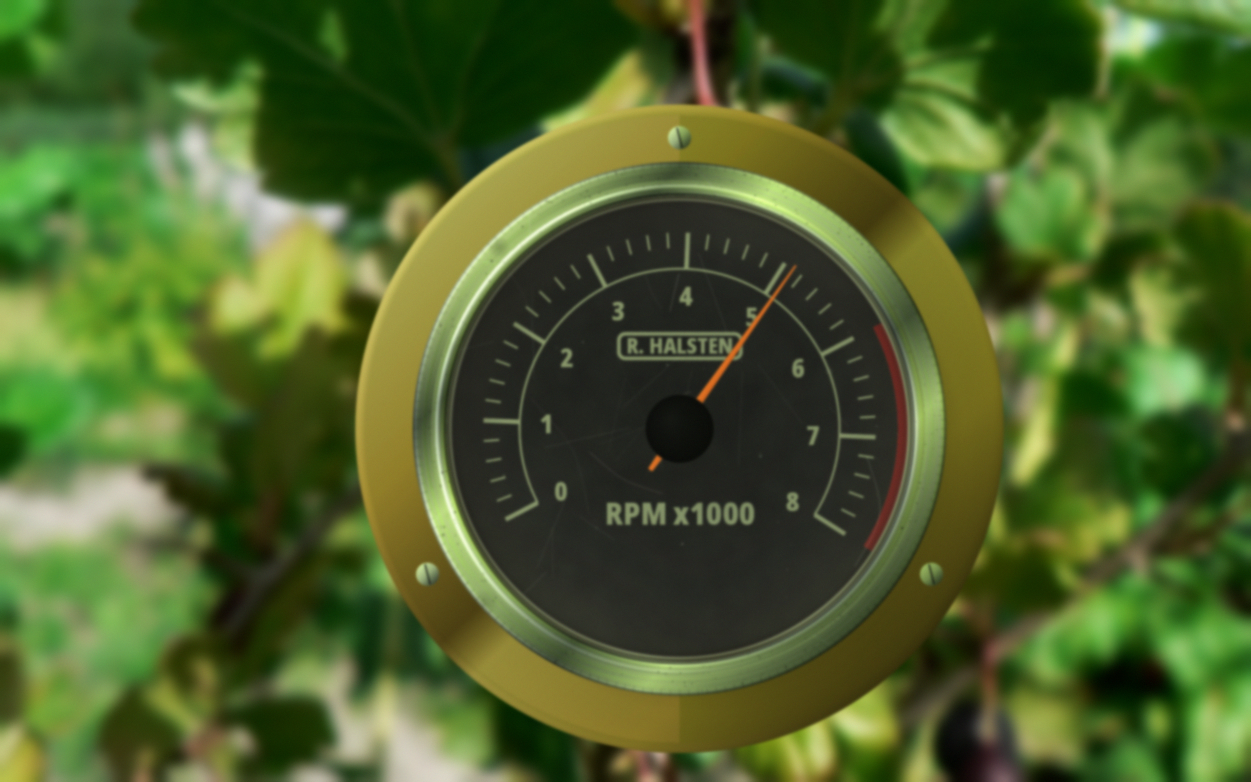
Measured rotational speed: 5100 rpm
